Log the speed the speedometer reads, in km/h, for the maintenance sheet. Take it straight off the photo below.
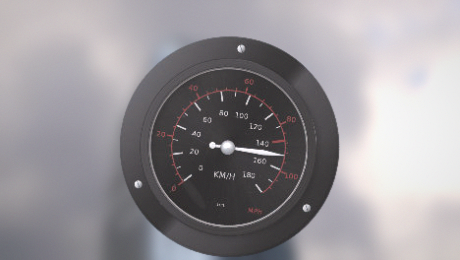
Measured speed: 150 km/h
